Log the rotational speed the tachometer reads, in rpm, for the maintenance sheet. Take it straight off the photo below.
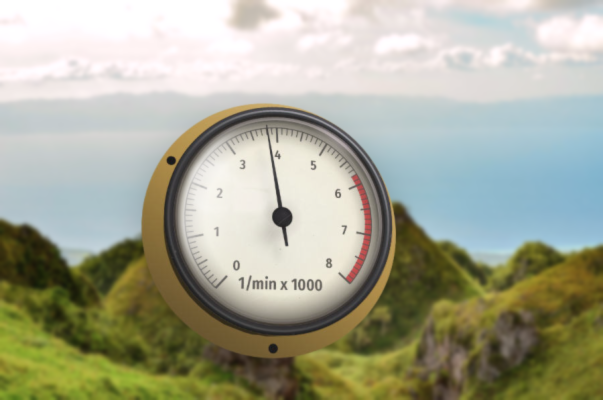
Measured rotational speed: 3800 rpm
